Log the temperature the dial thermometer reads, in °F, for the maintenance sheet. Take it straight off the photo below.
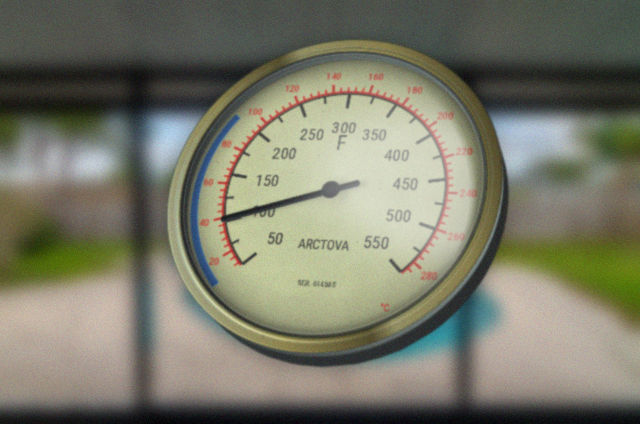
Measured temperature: 100 °F
